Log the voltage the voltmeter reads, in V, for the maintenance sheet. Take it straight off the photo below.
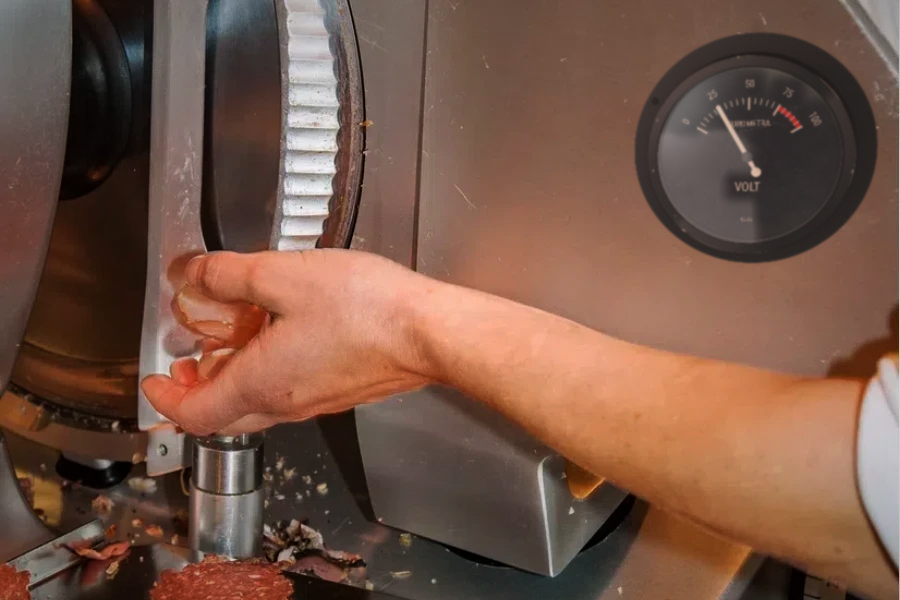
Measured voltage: 25 V
